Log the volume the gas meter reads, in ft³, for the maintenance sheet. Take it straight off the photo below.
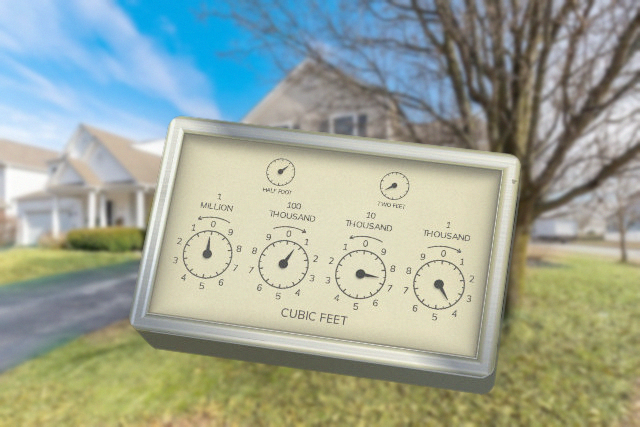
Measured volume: 7400 ft³
